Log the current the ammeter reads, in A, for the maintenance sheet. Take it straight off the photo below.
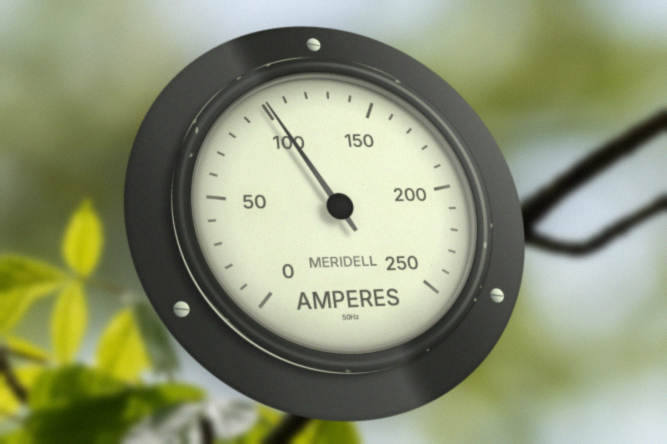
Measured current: 100 A
